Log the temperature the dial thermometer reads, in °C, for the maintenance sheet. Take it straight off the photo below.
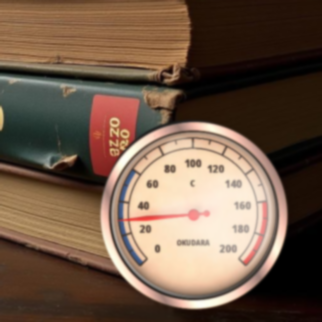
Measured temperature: 30 °C
